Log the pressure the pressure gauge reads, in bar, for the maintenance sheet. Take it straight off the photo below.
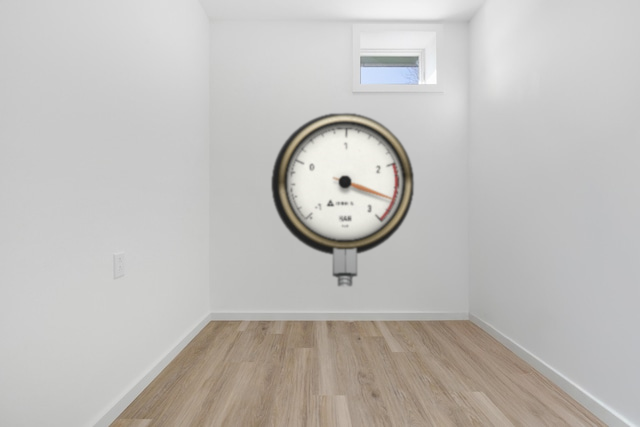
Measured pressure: 2.6 bar
